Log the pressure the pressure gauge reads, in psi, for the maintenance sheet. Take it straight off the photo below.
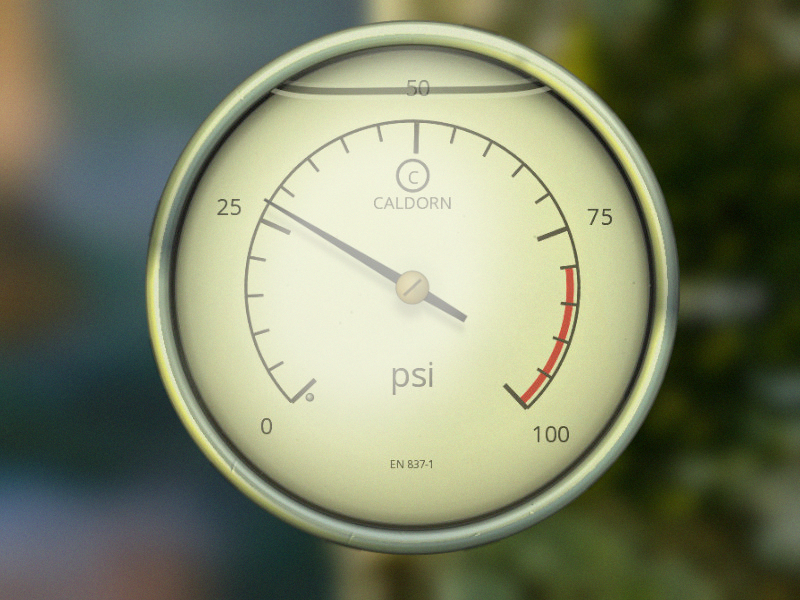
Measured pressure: 27.5 psi
